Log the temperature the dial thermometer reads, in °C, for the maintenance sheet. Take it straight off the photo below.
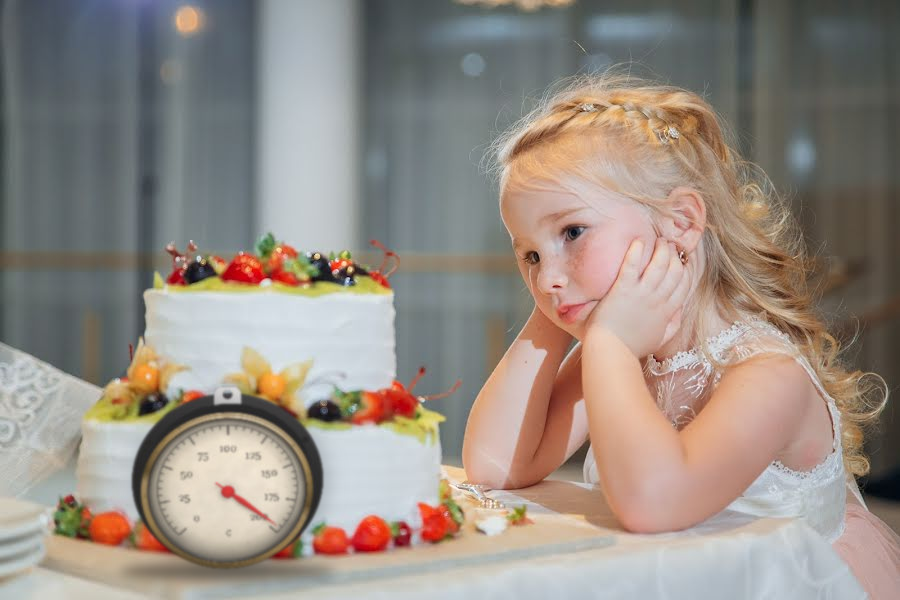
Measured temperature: 195 °C
